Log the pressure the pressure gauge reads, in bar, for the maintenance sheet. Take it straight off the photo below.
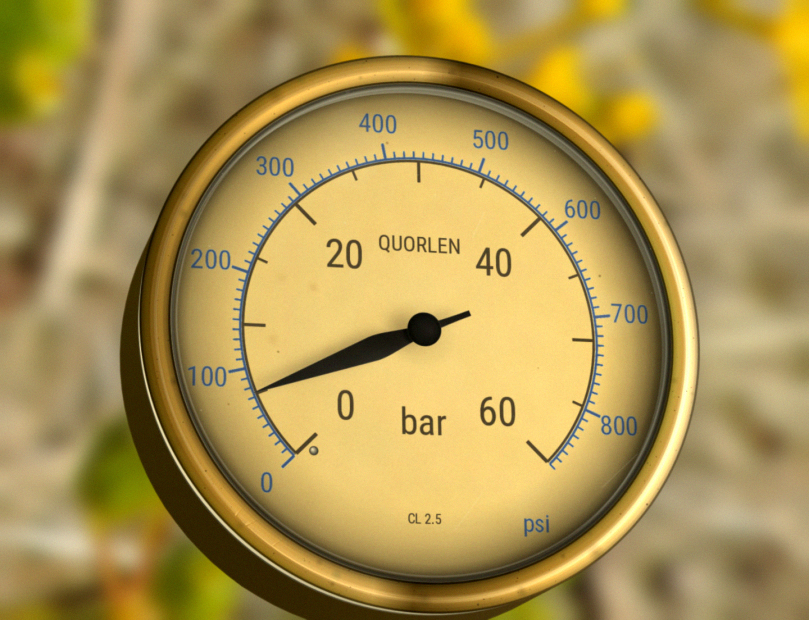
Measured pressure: 5 bar
